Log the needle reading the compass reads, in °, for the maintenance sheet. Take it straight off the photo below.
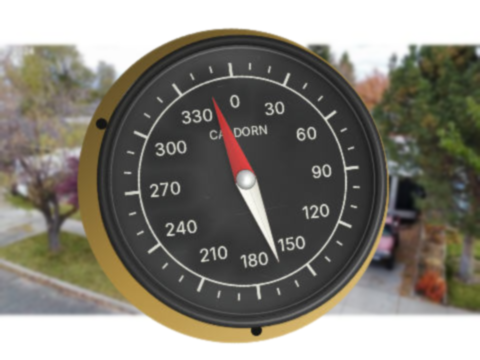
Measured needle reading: 345 °
